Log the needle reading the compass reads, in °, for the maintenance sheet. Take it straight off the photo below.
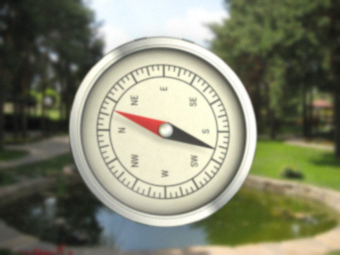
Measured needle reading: 20 °
